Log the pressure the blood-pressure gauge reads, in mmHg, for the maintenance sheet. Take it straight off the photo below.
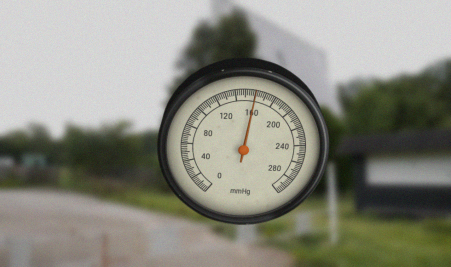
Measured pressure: 160 mmHg
